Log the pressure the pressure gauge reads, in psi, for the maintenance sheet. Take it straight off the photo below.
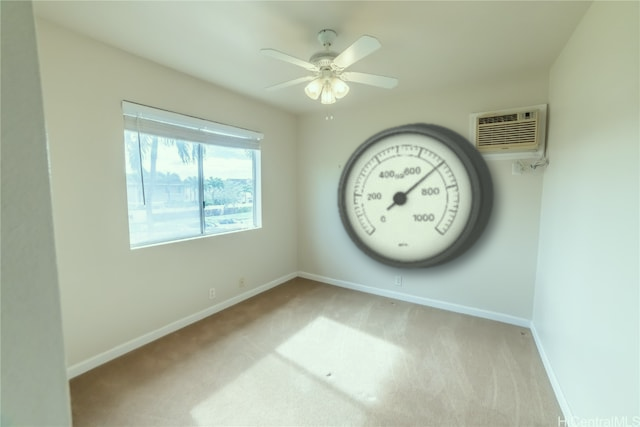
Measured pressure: 700 psi
